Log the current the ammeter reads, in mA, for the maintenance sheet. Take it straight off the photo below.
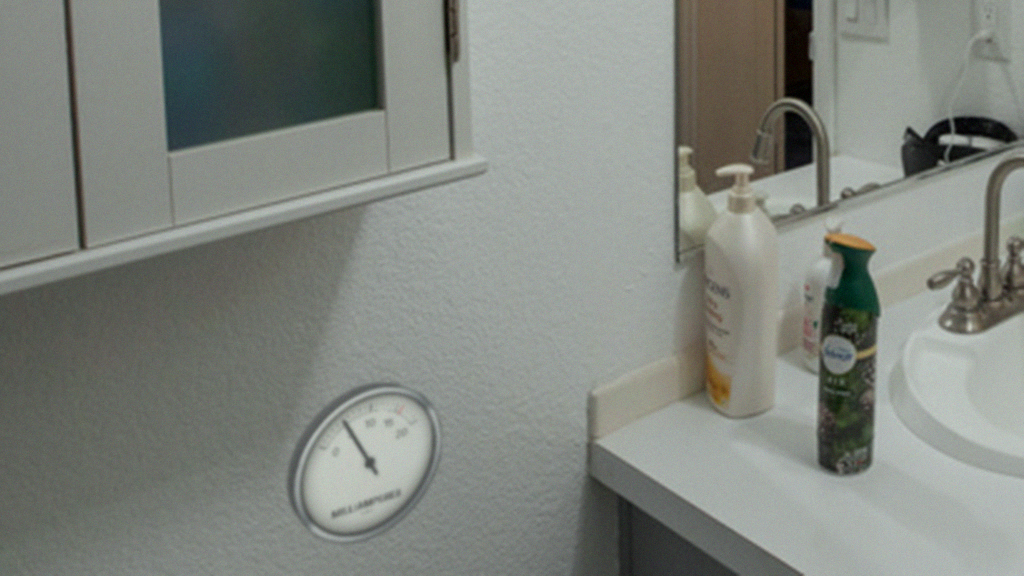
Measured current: 5 mA
